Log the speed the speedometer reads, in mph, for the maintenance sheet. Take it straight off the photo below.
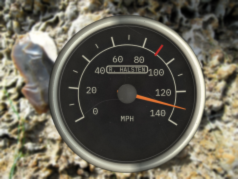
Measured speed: 130 mph
